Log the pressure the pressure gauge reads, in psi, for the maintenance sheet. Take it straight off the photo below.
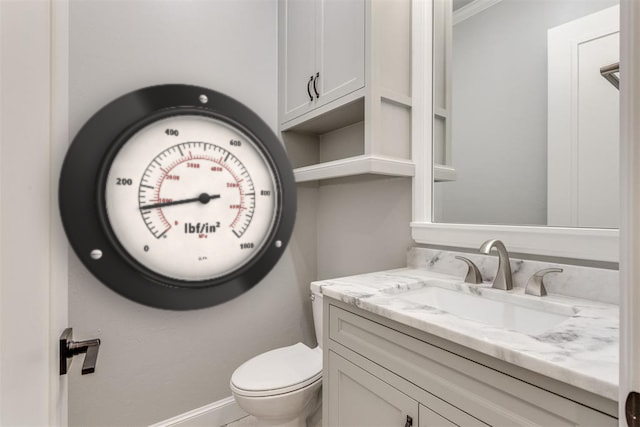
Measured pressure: 120 psi
